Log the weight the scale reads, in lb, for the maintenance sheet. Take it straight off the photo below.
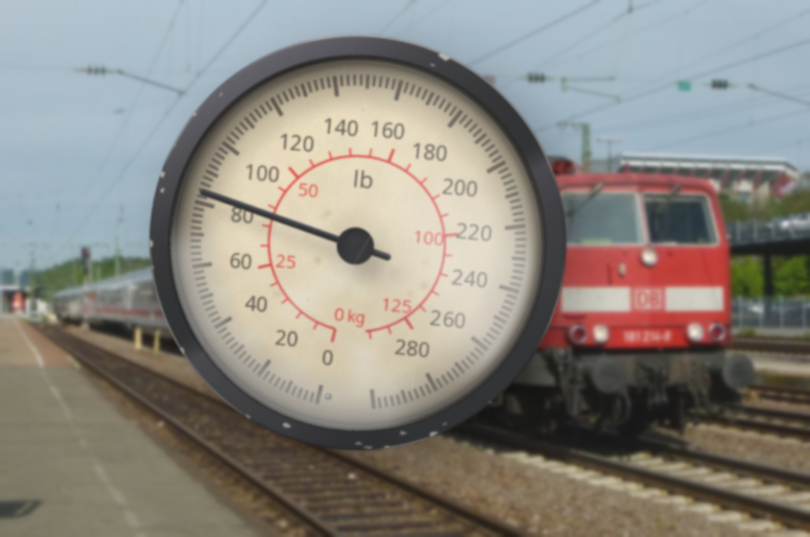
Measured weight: 84 lb
